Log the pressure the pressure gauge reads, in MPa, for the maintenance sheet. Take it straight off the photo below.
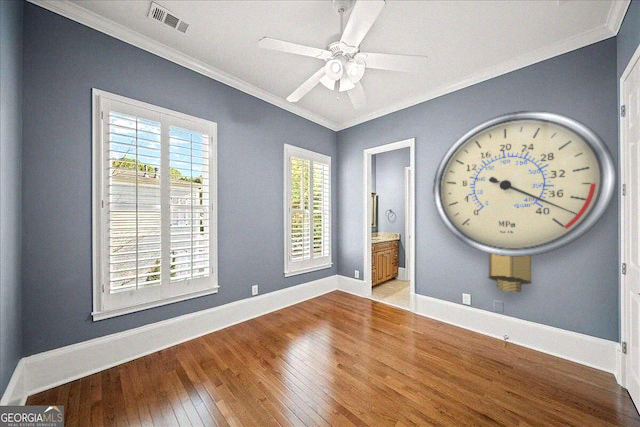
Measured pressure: 38 MPa
